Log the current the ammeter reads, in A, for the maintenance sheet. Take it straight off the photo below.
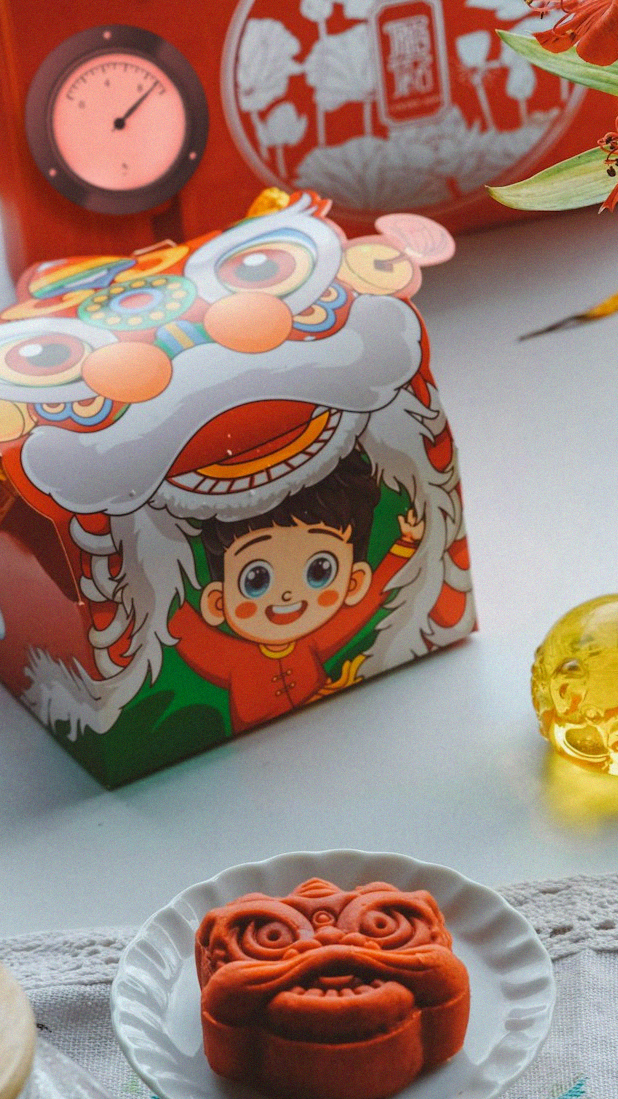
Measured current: 9 A
